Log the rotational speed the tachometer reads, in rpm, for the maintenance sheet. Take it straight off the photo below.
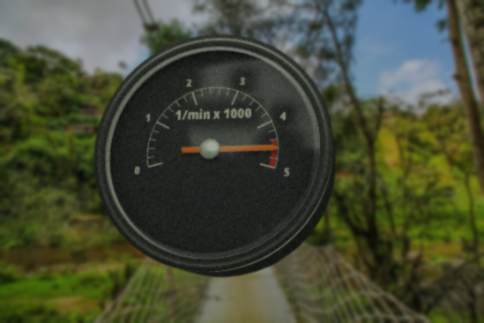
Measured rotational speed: 4600 rpm
